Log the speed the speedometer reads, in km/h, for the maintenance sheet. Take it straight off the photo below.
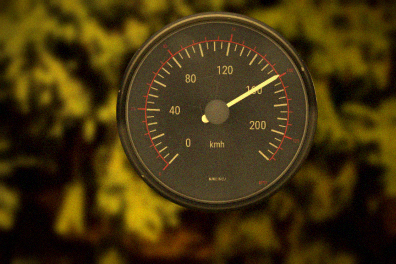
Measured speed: 160 km/h
